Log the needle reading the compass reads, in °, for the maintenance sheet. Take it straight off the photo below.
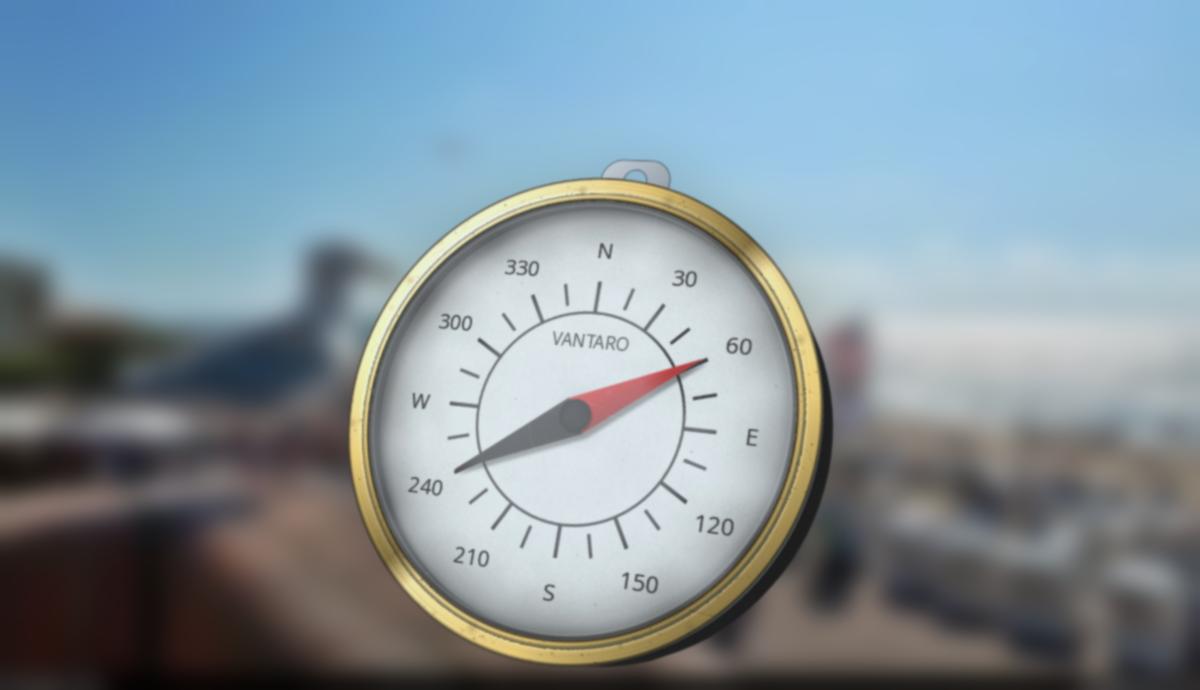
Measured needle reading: 60 °
